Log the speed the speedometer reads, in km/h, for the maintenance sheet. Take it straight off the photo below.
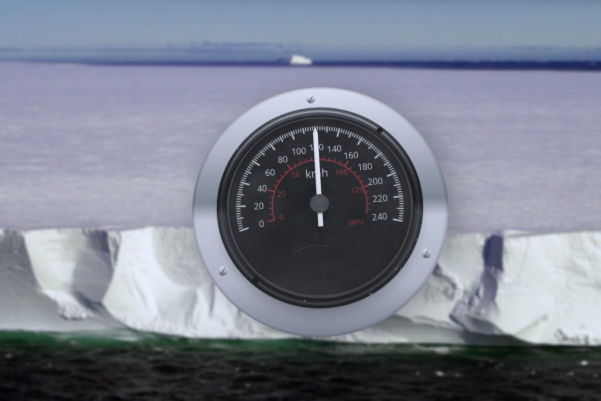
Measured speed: 120 km/h
